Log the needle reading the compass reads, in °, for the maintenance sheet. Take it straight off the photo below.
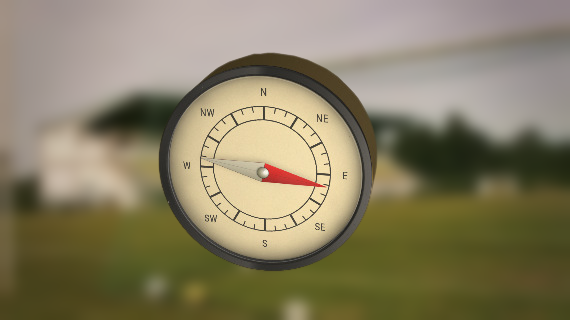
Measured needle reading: 100 °
